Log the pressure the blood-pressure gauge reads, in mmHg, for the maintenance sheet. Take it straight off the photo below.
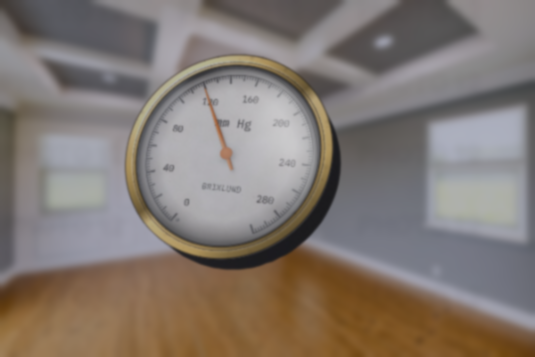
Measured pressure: 120 mmHg
